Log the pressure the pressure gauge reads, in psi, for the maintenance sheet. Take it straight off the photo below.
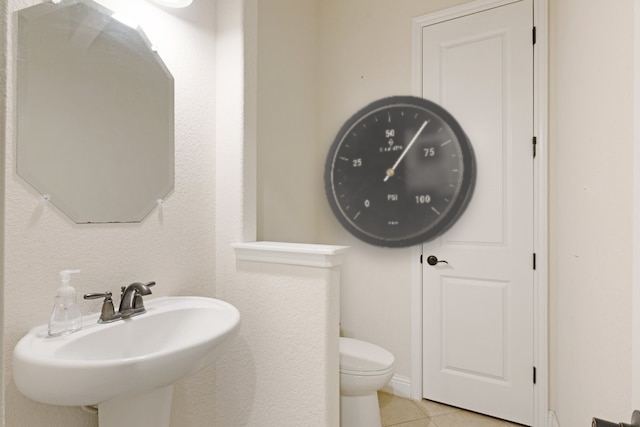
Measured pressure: 65 psi
